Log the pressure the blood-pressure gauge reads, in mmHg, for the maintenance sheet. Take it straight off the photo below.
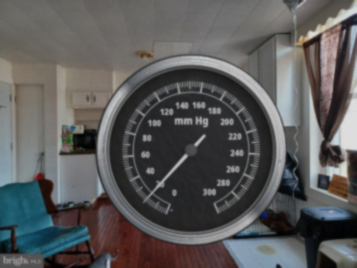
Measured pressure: 20 mmHg
